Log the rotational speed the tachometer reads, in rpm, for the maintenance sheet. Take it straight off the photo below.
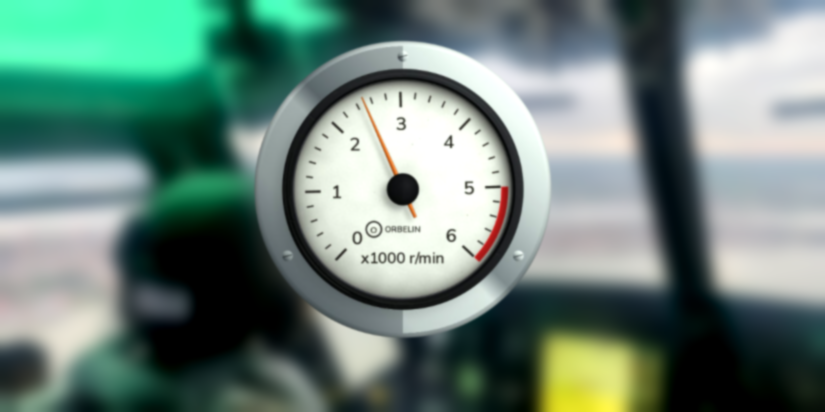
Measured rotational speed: 2500 rpm
